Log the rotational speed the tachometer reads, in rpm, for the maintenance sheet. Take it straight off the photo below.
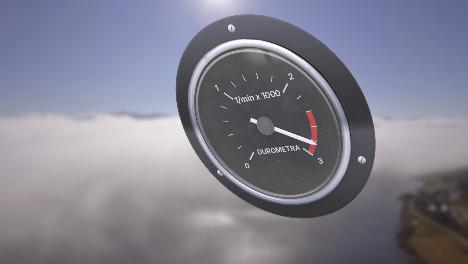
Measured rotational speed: 2800 rpm
